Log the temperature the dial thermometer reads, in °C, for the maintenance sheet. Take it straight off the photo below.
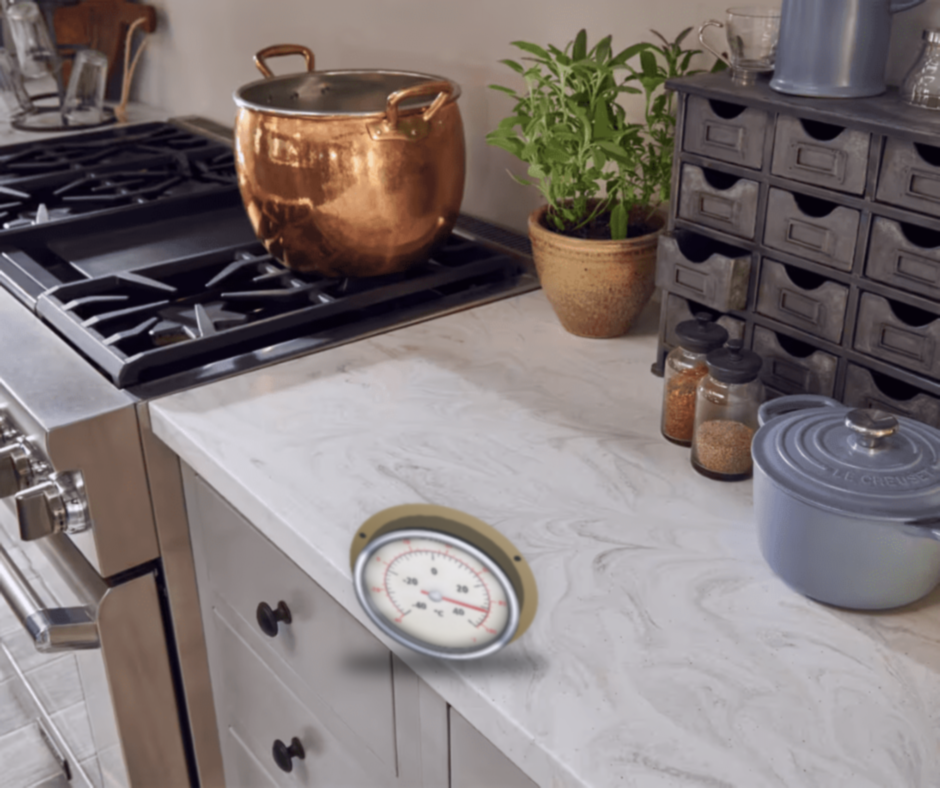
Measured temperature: 30 °C
